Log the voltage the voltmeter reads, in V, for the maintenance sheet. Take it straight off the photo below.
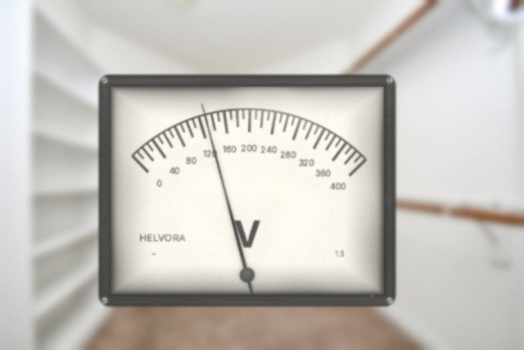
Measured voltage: 130 V
